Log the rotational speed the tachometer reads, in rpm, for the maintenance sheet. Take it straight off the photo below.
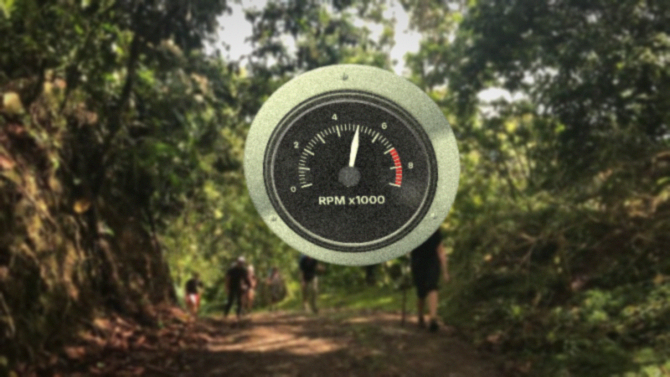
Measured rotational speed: 5000 rpm
